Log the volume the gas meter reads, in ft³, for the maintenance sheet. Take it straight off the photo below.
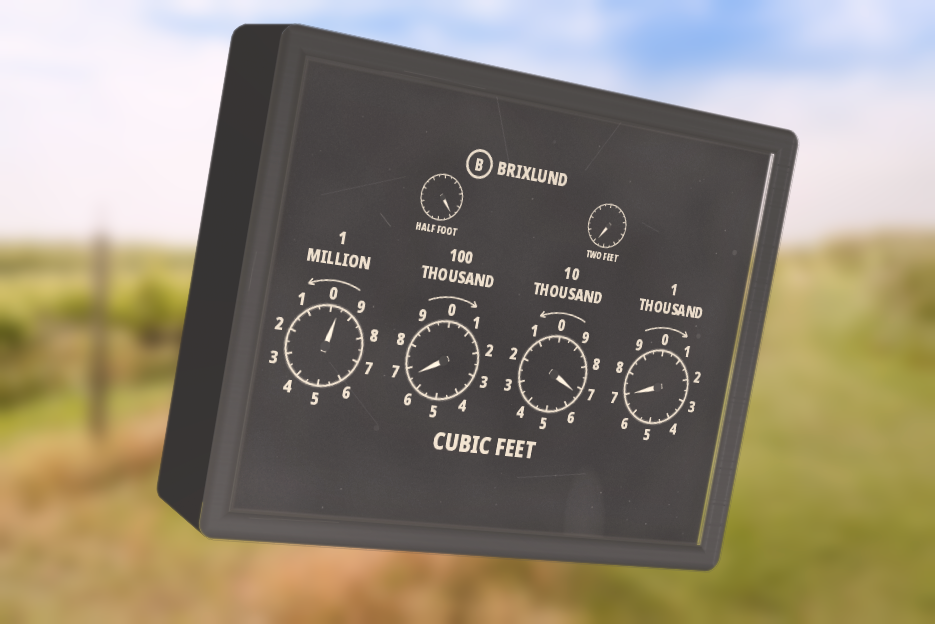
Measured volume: 966700 ft³
